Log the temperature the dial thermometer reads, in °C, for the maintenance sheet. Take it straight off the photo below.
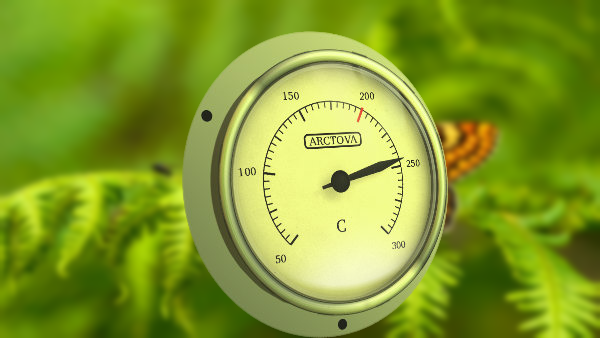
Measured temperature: 245 °C
